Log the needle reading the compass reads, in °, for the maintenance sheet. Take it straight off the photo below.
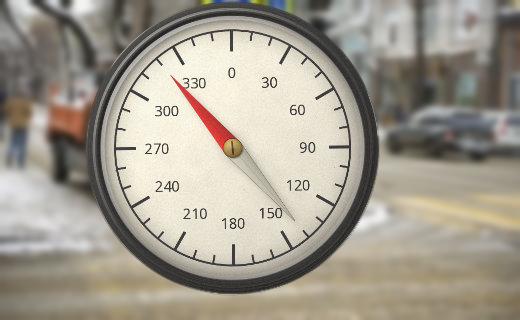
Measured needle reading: 320 °
